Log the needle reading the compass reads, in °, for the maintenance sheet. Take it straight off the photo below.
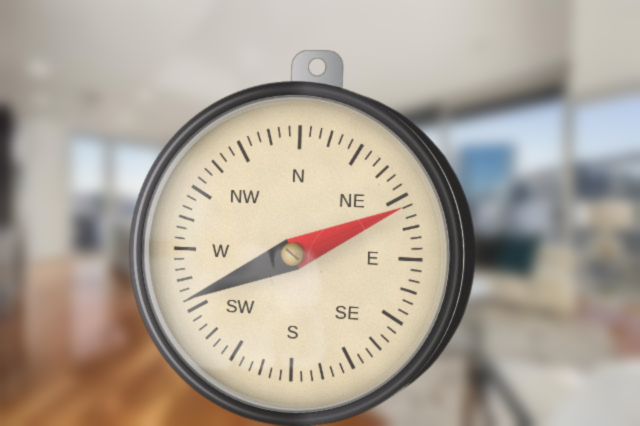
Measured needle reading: 65 °
